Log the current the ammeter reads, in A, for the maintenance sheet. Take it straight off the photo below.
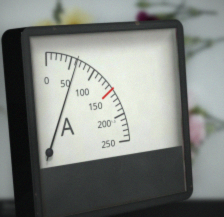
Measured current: 60 A
